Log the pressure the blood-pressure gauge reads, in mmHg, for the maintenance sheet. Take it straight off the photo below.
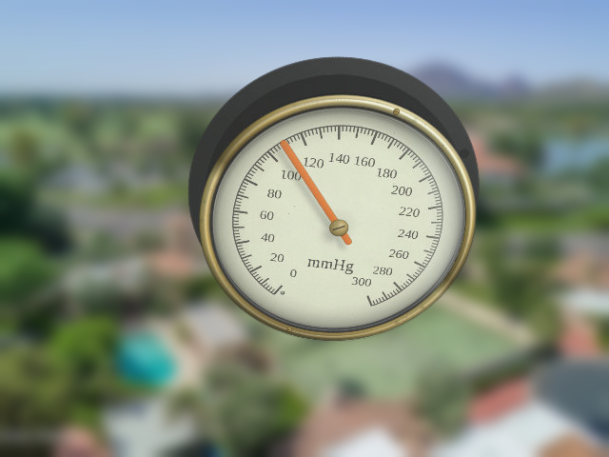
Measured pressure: 110 mmHg
